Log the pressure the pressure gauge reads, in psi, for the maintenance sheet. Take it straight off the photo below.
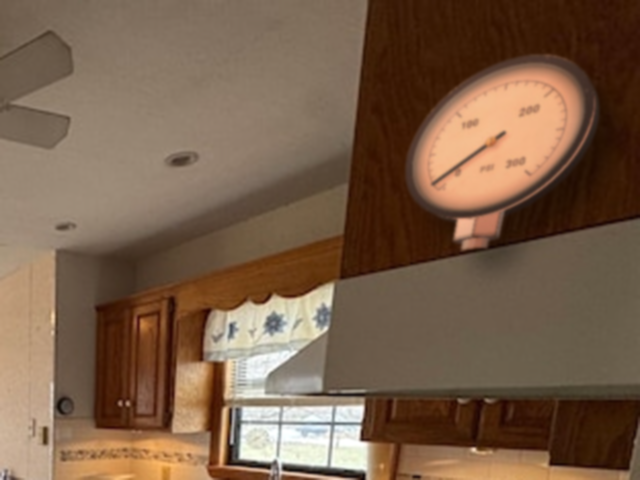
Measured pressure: 10 psi
